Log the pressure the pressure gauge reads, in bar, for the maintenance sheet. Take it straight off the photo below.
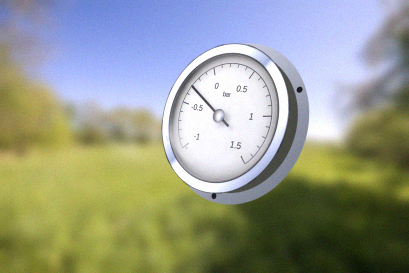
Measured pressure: -0.3 bar
